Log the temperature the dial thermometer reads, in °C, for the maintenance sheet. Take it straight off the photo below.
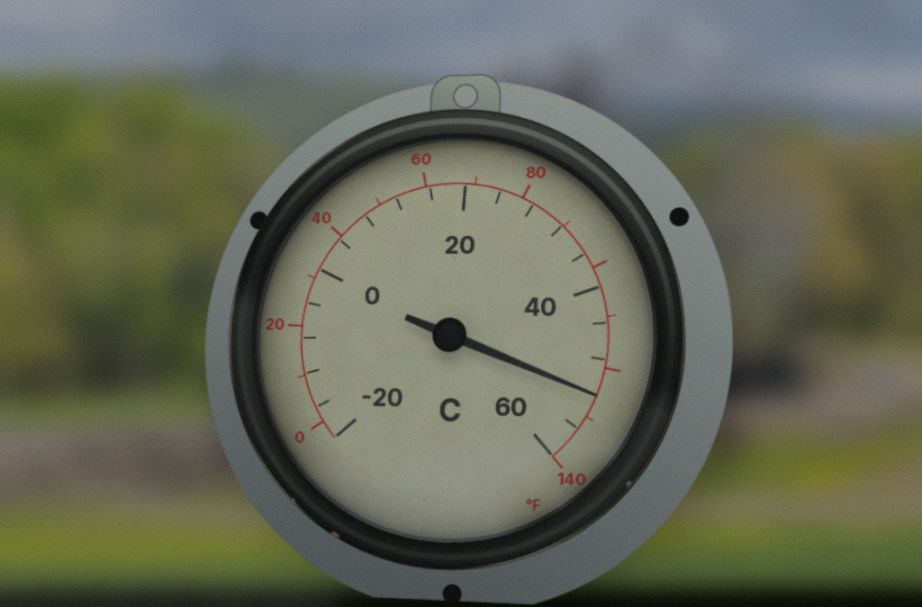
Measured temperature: 52 °C
